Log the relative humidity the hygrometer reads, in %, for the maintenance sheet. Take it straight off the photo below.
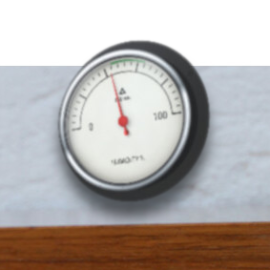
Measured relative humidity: 44 %
